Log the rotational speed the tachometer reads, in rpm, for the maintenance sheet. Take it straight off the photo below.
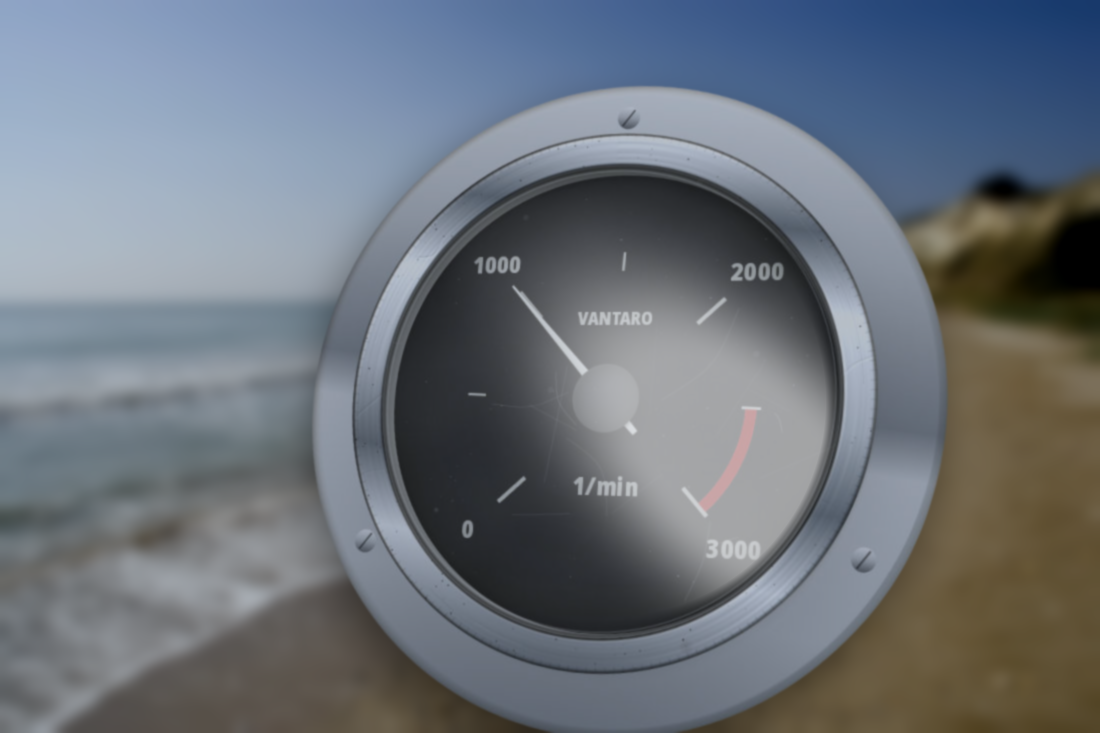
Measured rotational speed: 1000 rpm
